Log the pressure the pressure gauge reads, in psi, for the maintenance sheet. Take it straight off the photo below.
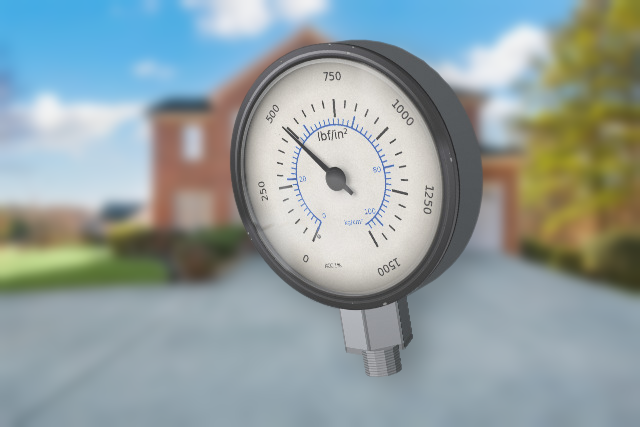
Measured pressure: 500 psi
